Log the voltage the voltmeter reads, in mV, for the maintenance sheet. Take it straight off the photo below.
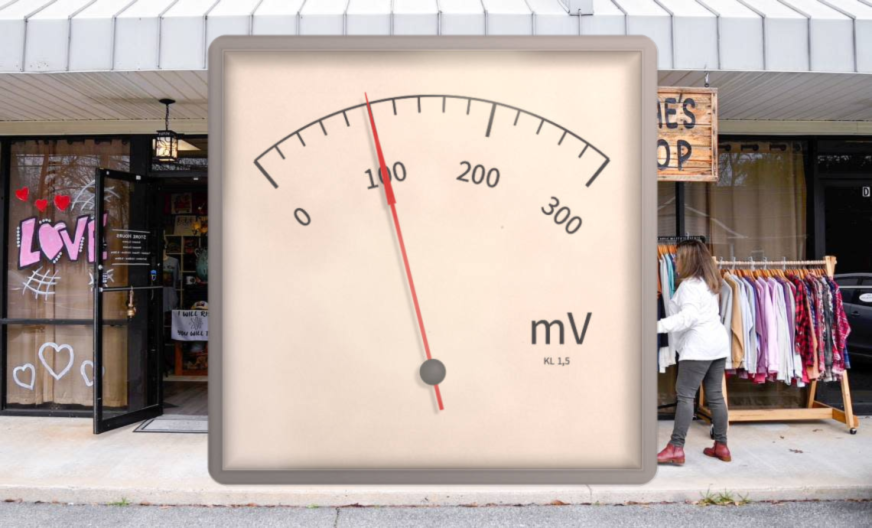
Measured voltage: 100 mV
